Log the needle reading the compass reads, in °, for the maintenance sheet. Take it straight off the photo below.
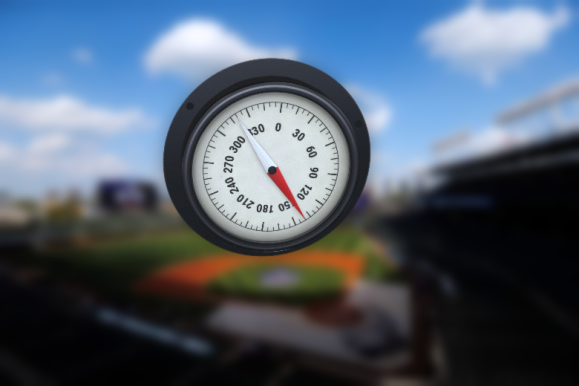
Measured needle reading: 140 °
